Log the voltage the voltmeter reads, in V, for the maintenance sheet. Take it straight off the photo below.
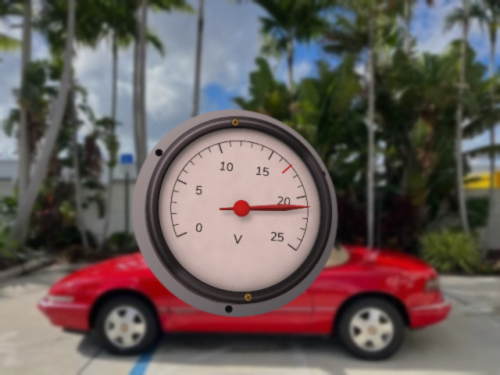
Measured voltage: 21 V
